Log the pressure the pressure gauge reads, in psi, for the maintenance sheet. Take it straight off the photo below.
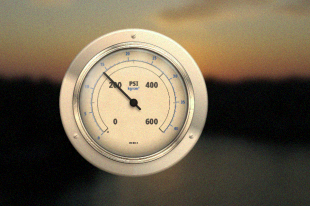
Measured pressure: 200 psi
